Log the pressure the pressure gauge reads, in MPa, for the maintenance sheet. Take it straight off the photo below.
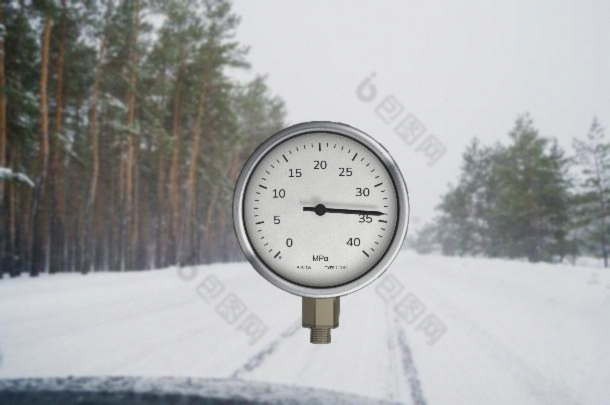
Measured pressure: 34 MPa
